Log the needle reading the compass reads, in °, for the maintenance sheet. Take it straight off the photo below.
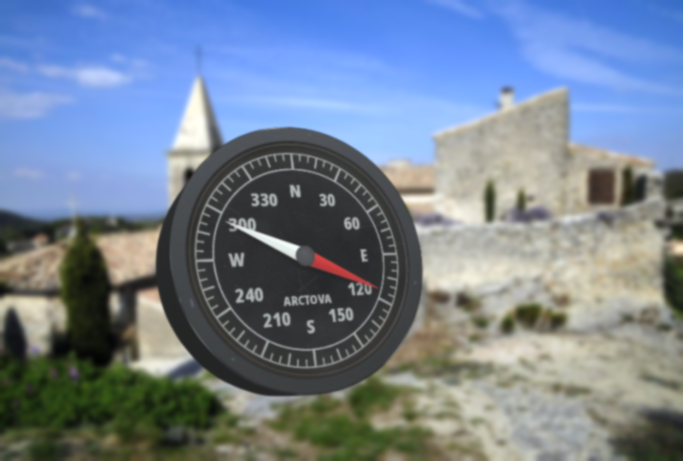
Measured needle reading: 115 °
